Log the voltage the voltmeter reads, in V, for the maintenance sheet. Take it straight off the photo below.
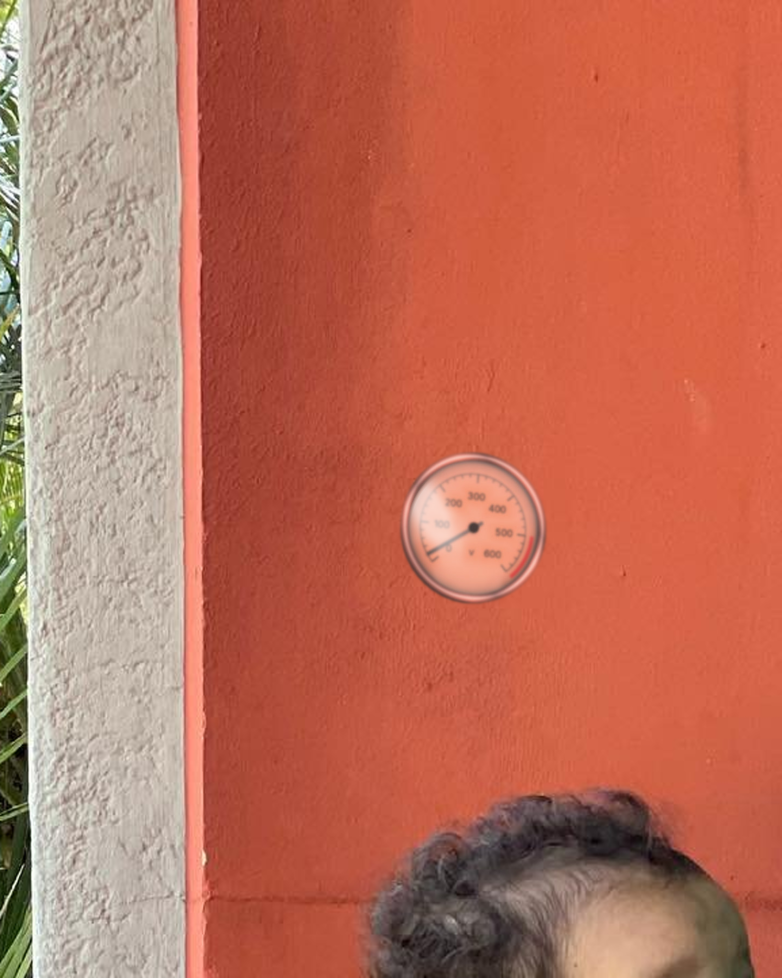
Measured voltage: 20 V
